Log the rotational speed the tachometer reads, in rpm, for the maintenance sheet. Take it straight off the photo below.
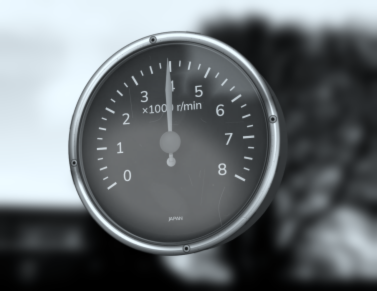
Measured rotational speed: 4000 rpm
